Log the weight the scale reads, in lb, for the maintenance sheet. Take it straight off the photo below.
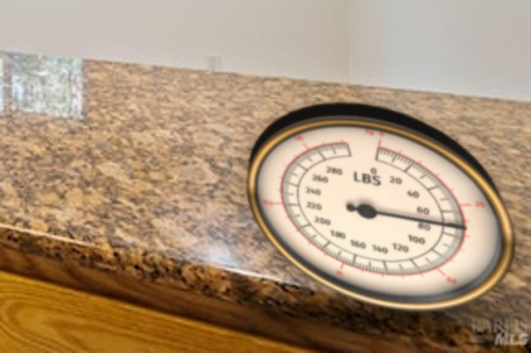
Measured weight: 70 lb
